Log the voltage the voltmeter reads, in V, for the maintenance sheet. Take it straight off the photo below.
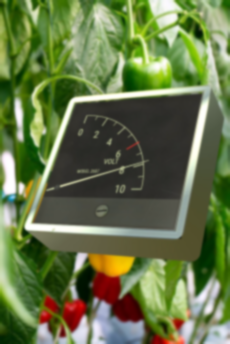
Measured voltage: 8 V
